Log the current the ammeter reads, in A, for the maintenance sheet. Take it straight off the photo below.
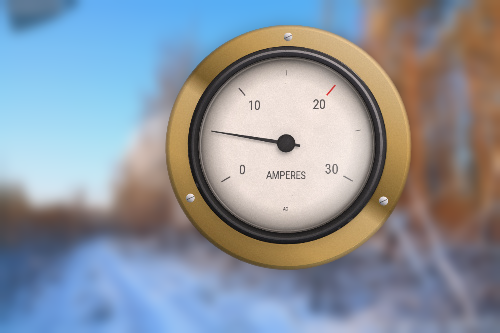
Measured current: 5 A
